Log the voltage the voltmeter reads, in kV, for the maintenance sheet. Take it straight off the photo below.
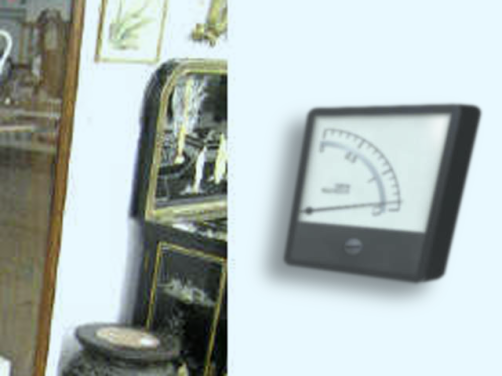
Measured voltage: 1.4 kV
